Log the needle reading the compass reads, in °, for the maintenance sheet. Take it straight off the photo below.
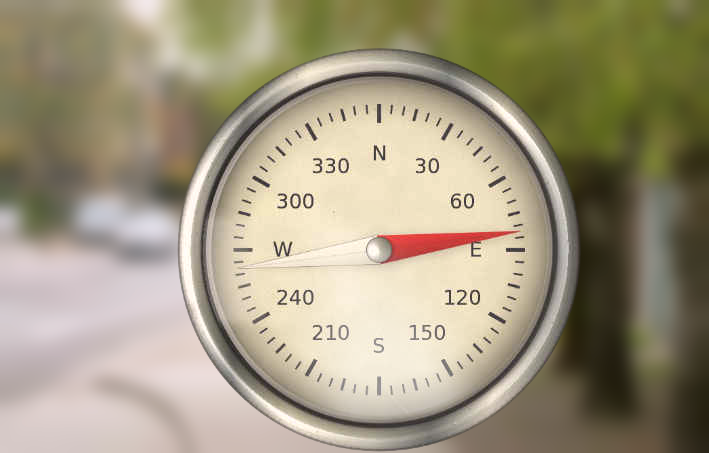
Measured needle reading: 82.5 °
